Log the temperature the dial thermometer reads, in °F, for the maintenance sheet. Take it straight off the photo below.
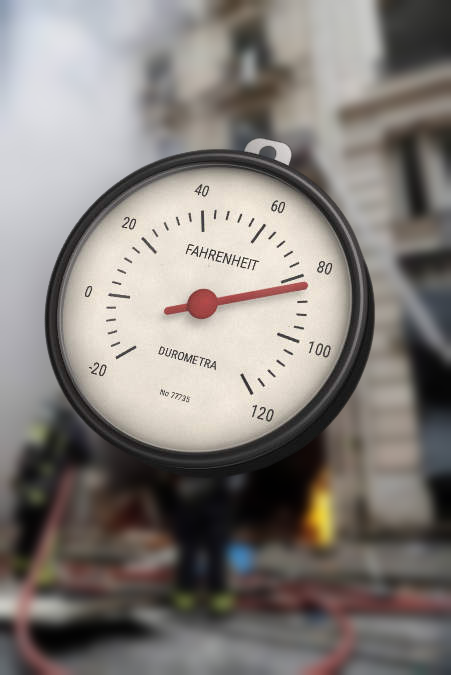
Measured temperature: 84 °F
